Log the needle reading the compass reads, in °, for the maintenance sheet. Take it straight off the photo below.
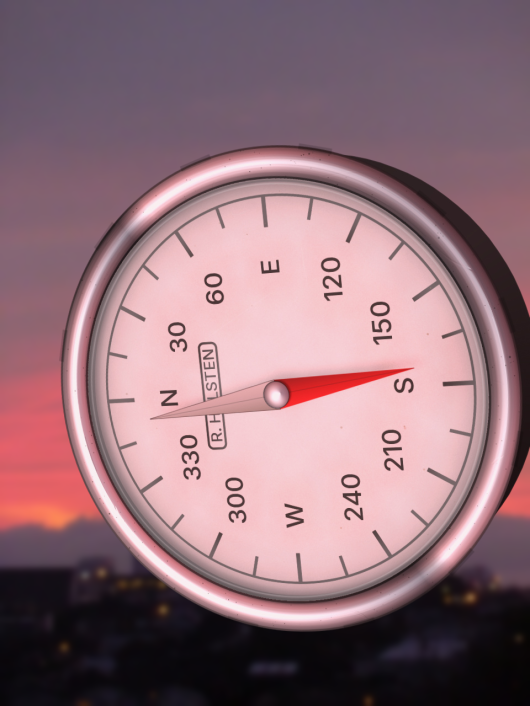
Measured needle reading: 172.5 °
